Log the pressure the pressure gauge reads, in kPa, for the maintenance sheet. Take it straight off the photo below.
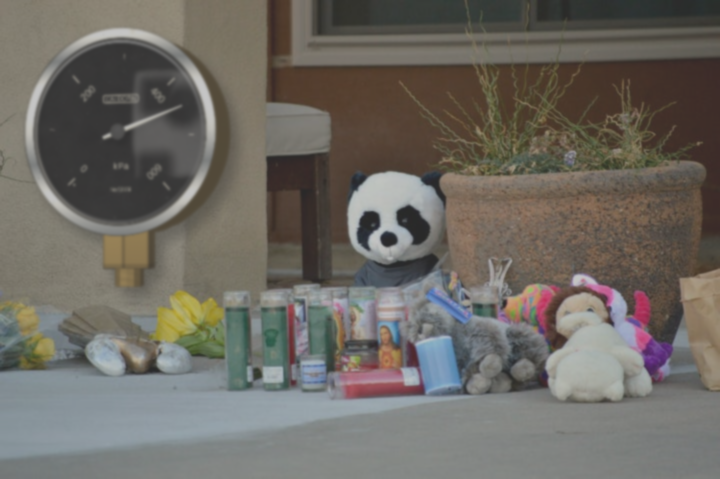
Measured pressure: 450 kPa
